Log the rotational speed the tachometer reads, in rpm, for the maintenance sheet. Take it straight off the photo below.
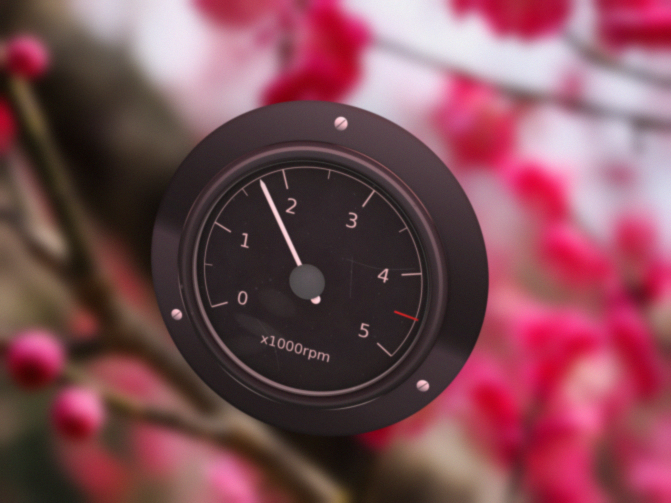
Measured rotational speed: 1750 rpm
